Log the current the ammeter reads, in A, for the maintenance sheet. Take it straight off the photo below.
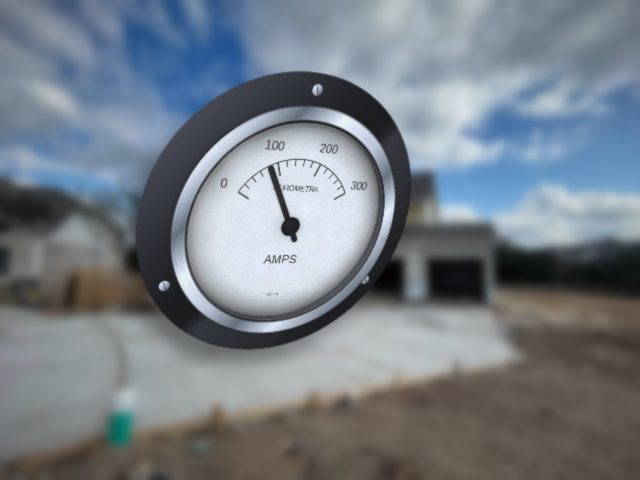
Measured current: 80 A
